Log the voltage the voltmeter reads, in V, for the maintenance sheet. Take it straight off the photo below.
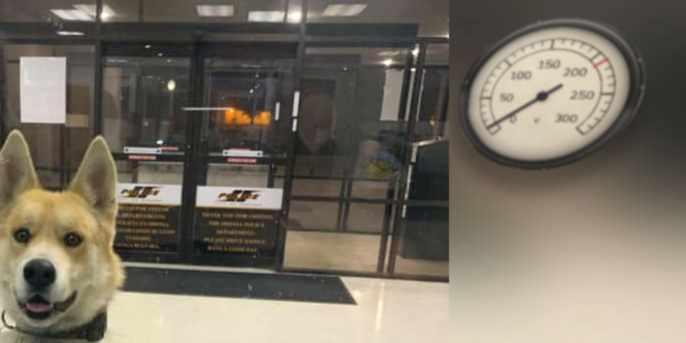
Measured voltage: 10 V
